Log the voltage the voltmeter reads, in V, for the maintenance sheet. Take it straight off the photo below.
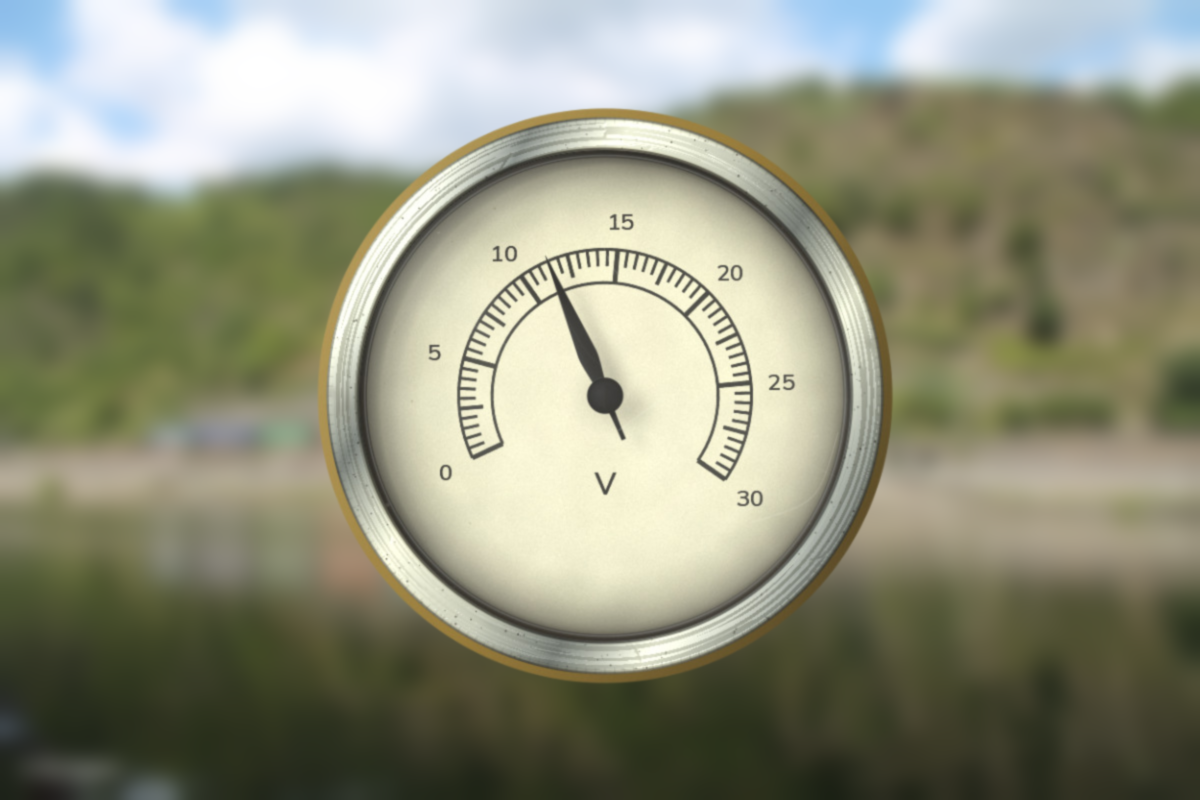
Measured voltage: 11.5 V
